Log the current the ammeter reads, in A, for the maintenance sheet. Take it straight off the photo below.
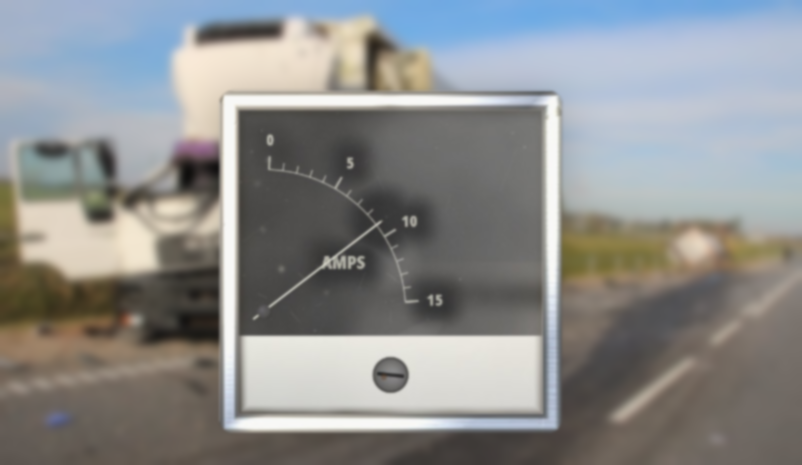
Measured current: 9 A
